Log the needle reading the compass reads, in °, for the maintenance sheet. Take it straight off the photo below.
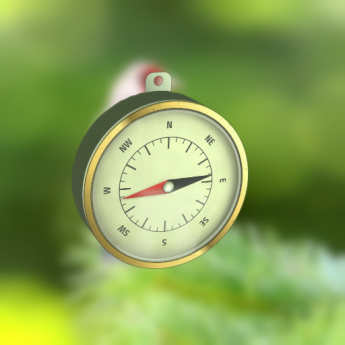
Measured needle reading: 260 °
